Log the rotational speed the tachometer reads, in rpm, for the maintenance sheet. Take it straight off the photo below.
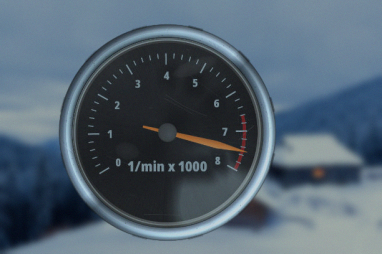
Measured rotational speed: 7500 rpm
